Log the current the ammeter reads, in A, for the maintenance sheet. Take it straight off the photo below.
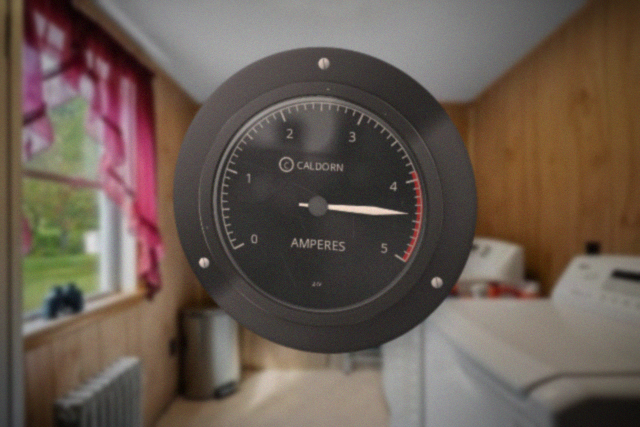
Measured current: 4.4 A
